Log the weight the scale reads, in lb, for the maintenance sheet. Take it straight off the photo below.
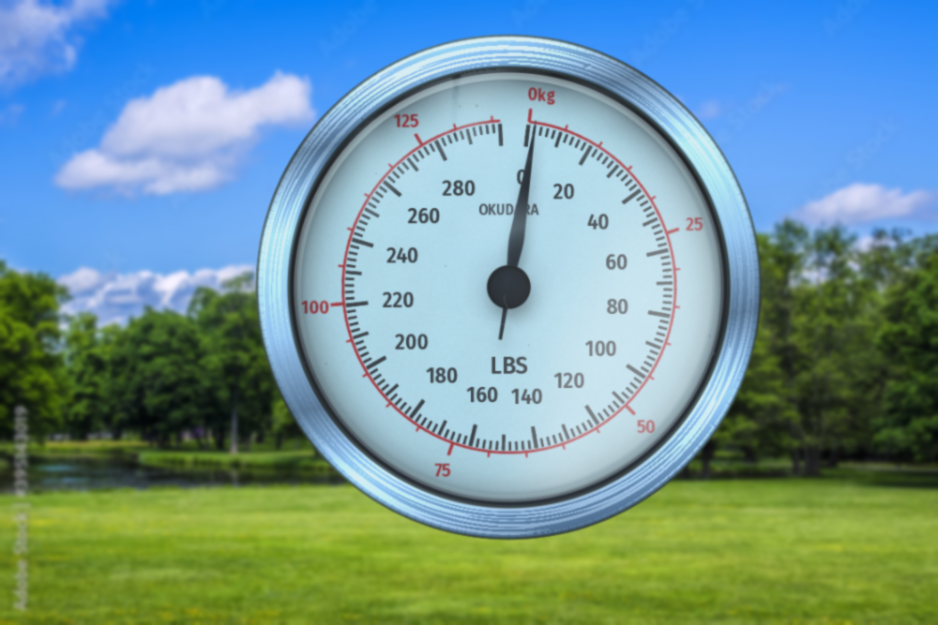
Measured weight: 2 lb
